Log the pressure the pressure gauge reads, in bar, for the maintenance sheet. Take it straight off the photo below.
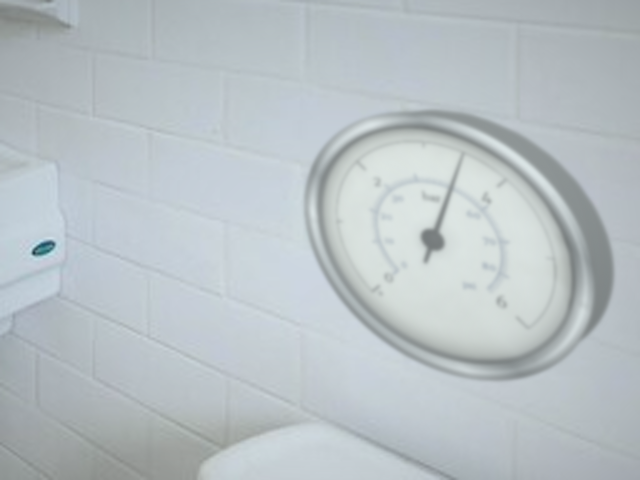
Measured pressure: 3.5 bar
